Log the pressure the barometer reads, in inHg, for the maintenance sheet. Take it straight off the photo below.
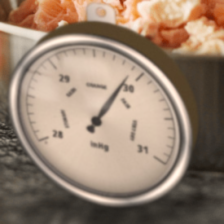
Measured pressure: 29.9 inHg
